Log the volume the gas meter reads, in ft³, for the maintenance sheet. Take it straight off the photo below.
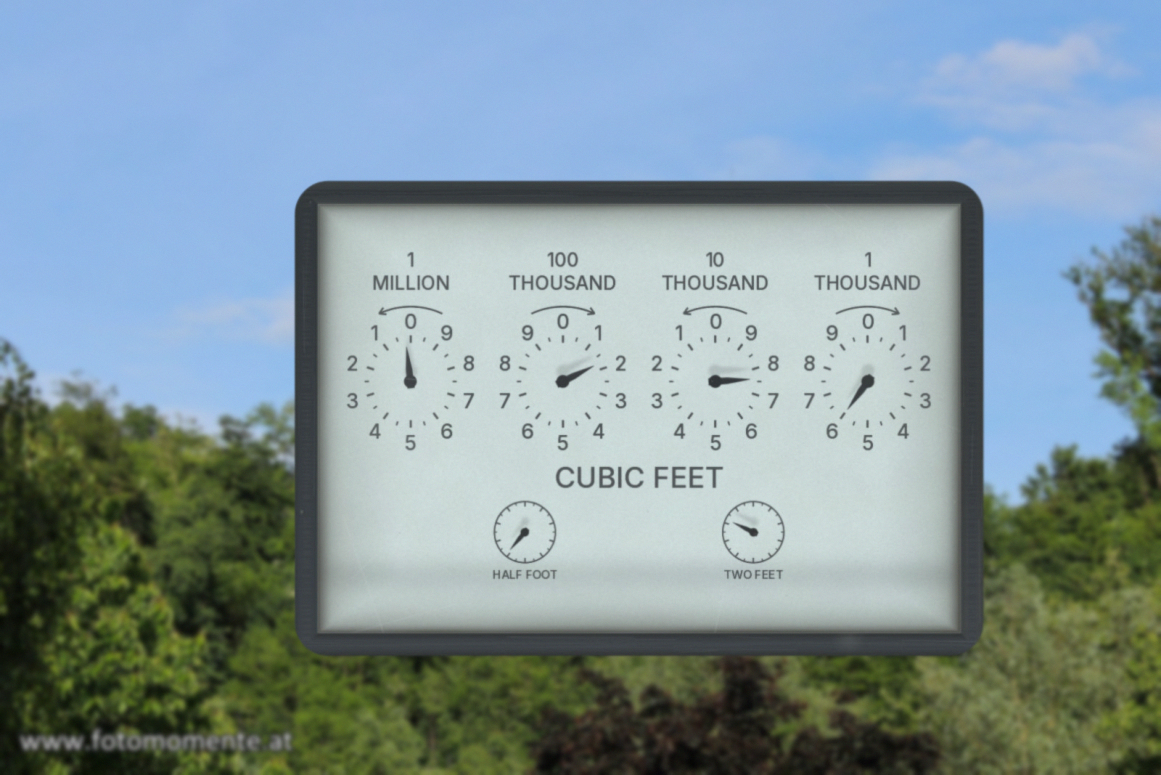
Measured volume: 17600 ft³
